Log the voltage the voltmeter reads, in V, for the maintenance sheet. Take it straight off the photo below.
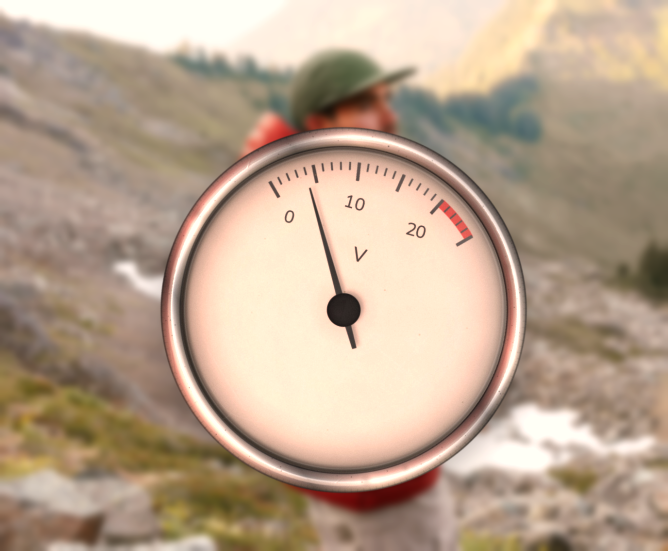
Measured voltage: 4 V
